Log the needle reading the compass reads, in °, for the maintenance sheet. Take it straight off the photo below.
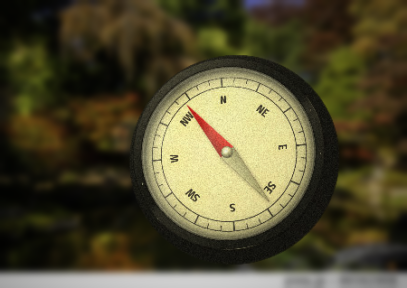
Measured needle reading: 325 °
